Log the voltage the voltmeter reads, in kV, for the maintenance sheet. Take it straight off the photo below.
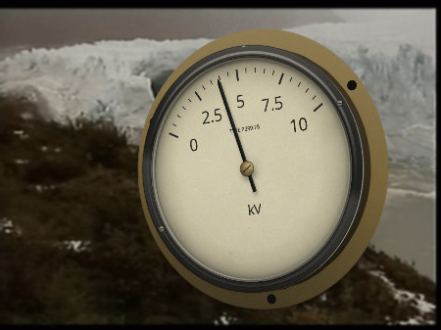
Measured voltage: 4 kV
